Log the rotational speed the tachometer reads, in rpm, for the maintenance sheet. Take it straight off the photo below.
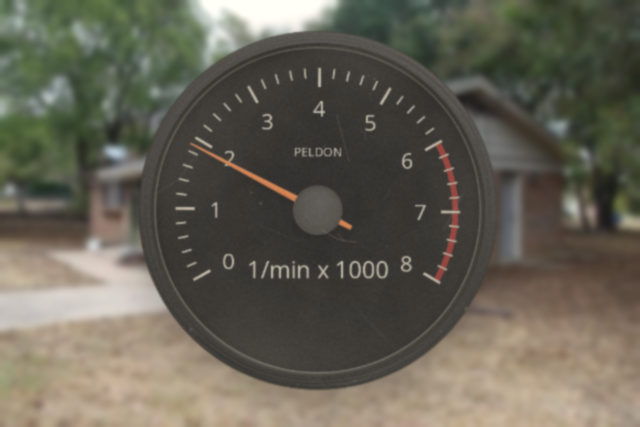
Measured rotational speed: 1900 rpm
